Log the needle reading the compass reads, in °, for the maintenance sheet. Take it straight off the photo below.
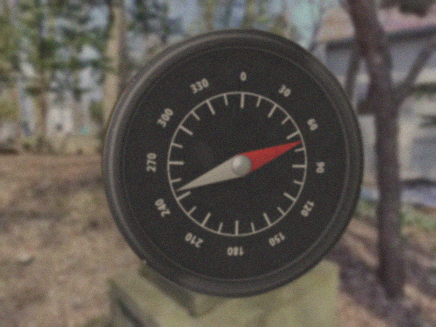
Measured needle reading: 67.5 °
